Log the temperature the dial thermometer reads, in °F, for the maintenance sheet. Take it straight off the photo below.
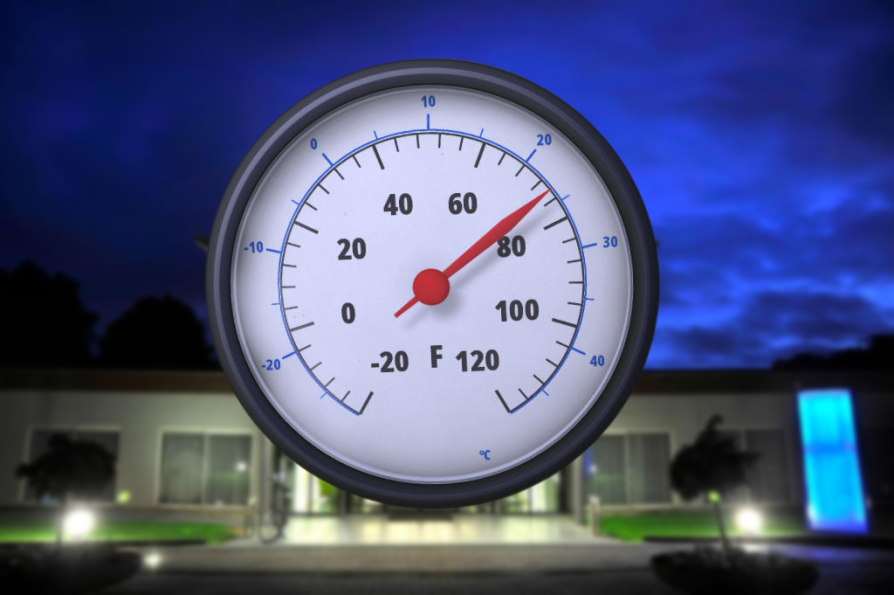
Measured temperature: 74 °F
